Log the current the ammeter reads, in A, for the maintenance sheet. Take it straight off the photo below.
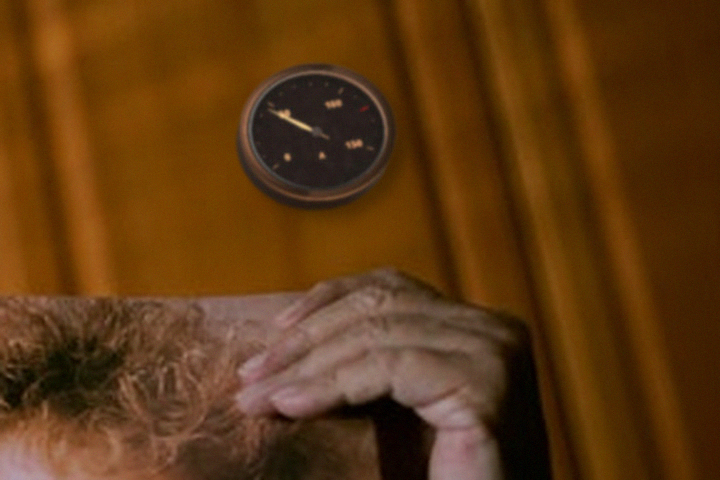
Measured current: 45 A
